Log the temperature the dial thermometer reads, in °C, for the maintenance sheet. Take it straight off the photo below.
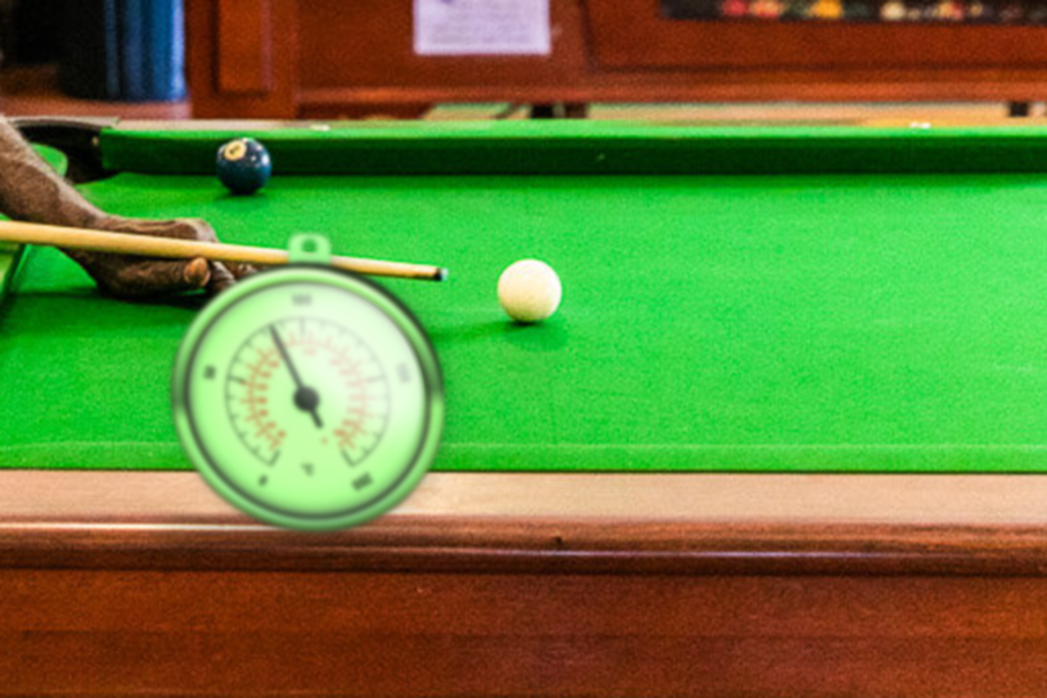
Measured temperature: 85 °C
